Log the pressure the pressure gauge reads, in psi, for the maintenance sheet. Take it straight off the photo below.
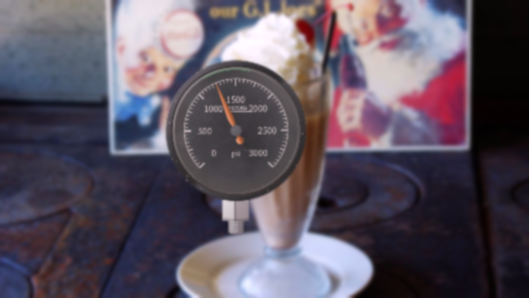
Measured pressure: 1250 psi
